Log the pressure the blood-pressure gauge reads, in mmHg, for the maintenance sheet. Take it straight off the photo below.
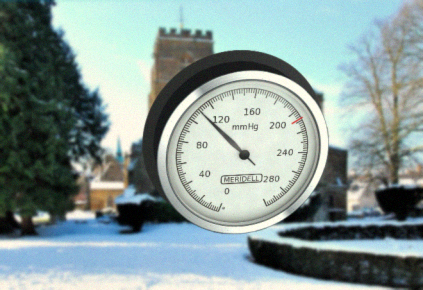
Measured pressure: 110 mmHg
